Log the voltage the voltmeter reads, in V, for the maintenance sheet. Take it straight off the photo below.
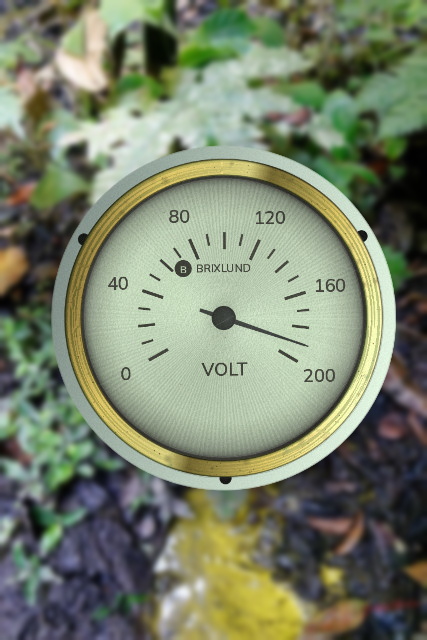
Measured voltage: 190 V
